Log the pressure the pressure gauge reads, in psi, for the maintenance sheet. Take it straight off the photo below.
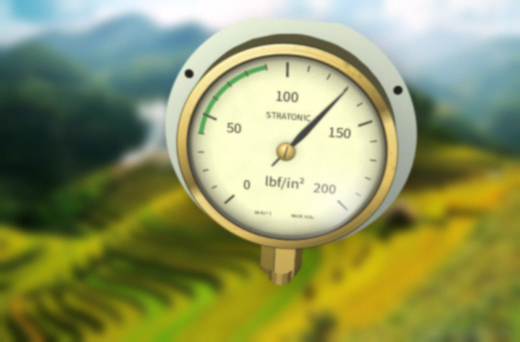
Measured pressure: 130 psi
